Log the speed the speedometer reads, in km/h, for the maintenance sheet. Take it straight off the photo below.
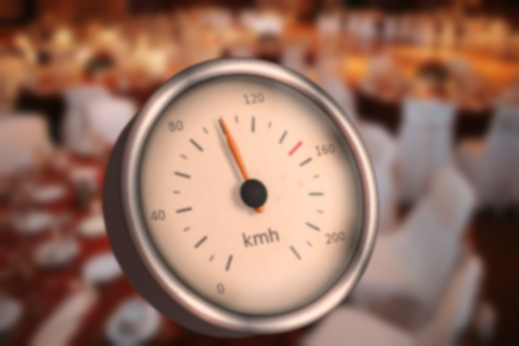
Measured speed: 100 km/h
